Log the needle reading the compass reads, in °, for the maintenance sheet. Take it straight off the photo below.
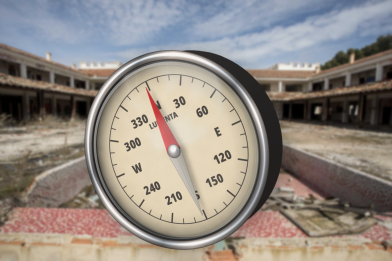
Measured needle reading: 0 °
